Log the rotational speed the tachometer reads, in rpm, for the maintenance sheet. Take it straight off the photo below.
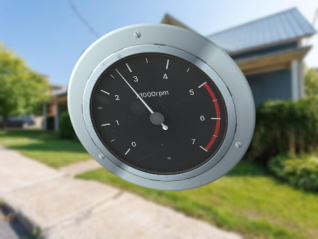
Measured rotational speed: 2750 rpm
